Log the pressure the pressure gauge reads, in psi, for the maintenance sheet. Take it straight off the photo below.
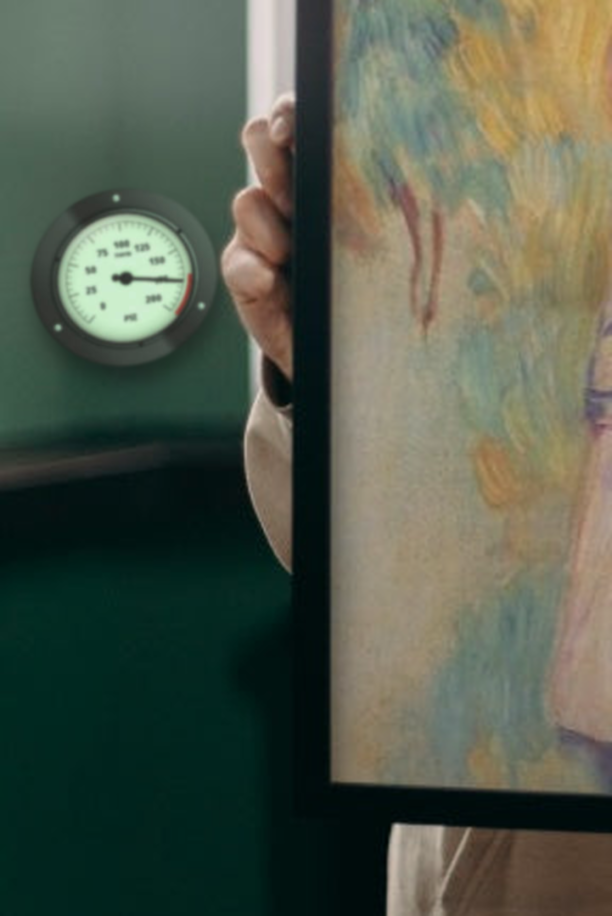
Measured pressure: 175 psi
